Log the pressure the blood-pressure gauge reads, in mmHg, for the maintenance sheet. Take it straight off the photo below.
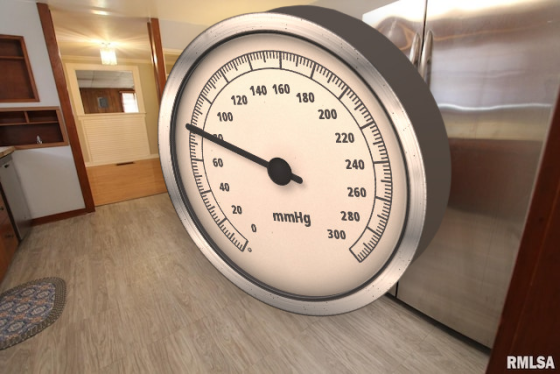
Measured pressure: 80 mmHg
